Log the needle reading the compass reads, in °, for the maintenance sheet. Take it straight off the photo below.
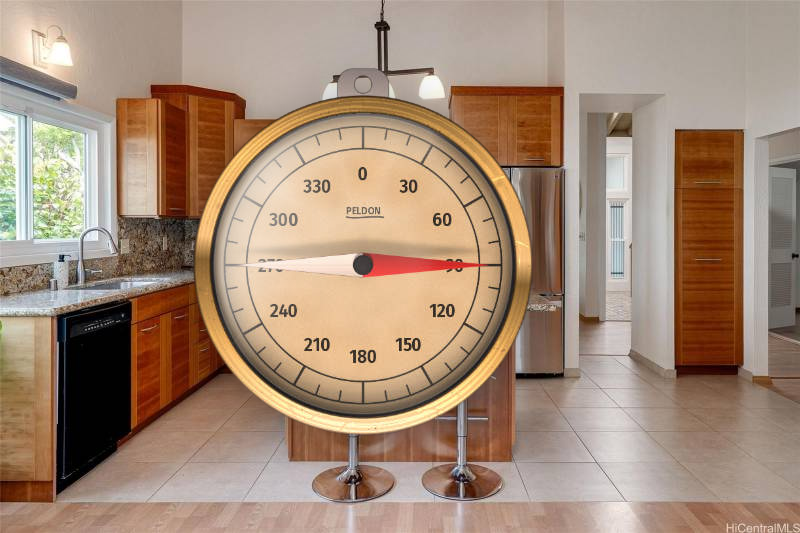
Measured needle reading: 90 °
